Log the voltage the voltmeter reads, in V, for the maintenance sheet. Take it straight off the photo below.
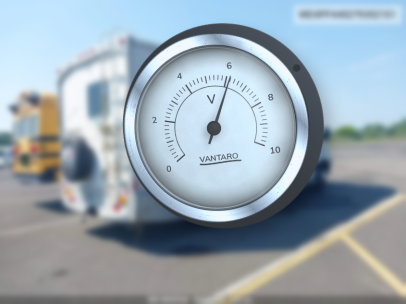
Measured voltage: 6.2 V
